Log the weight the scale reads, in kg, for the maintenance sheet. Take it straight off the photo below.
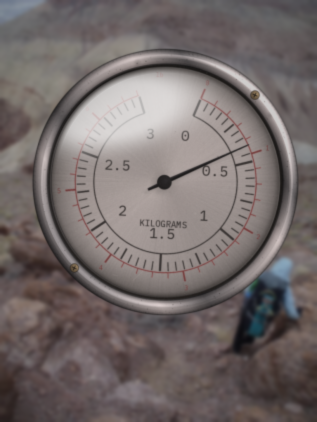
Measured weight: 0.4 kg
